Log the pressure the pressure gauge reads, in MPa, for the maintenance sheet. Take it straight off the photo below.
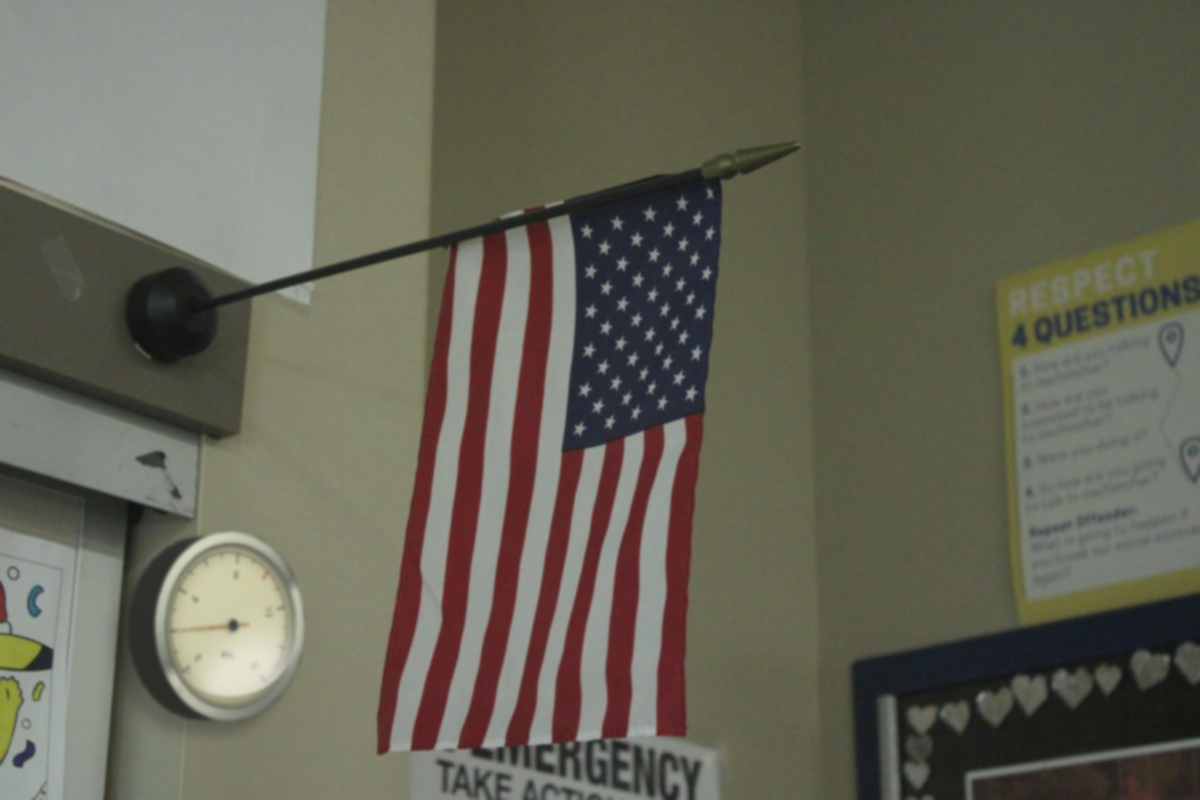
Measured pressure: 2 MPa
